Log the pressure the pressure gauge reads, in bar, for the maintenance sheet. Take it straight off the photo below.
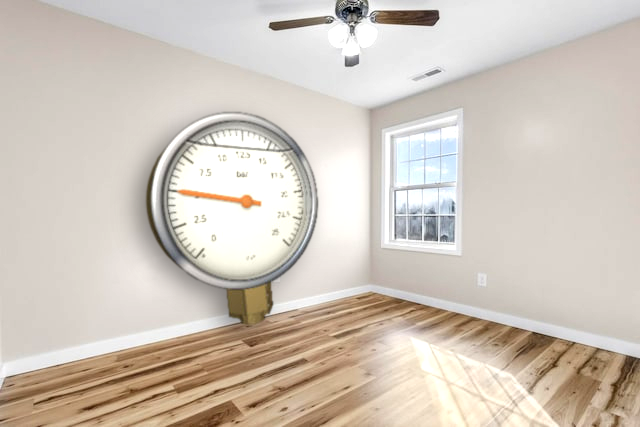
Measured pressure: 5 bar
